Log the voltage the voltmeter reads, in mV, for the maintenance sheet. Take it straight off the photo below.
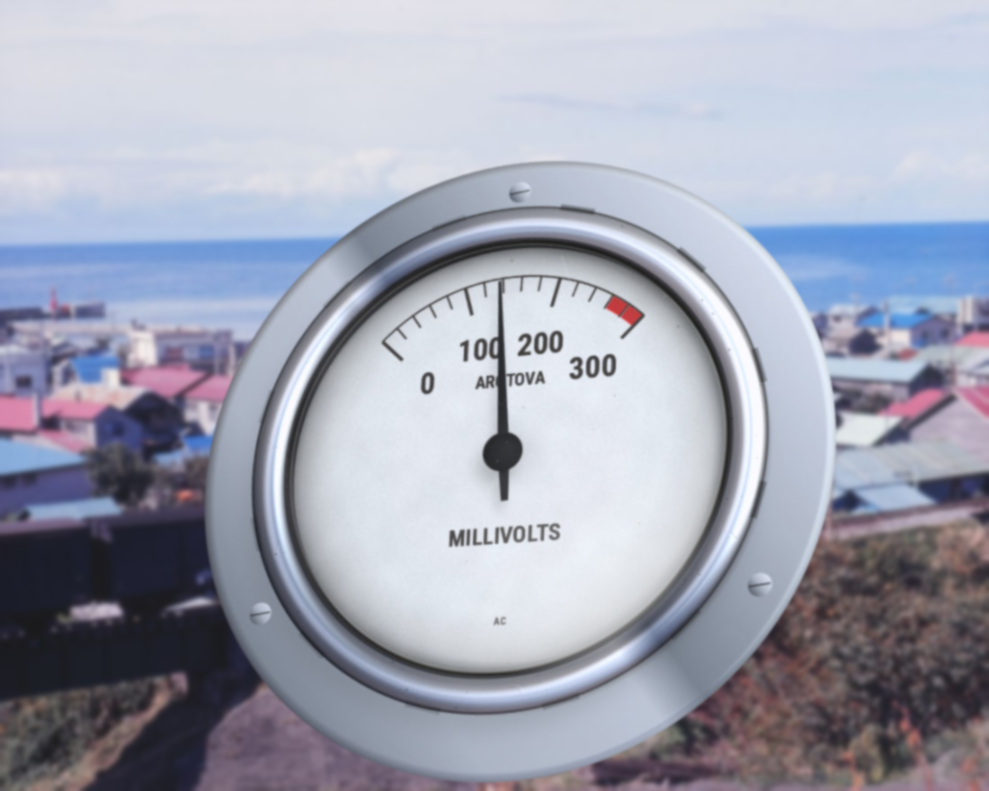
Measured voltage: 140 mV
